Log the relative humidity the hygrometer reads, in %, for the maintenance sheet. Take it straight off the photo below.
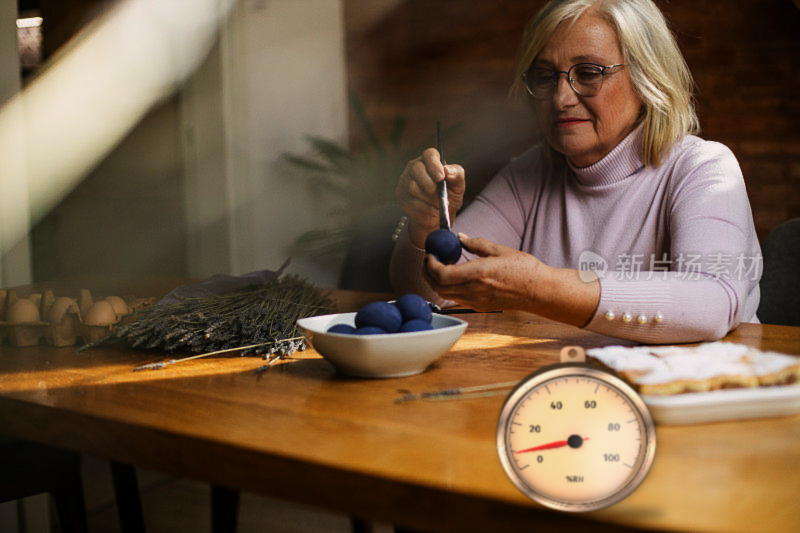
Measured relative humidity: 8 %
